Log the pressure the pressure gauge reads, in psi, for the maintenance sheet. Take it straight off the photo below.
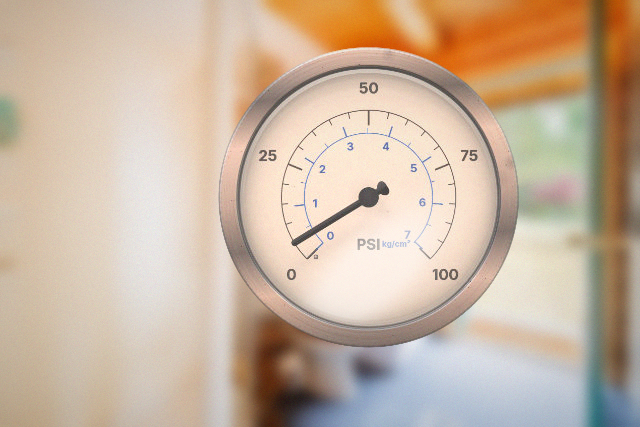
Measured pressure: 5 psi
